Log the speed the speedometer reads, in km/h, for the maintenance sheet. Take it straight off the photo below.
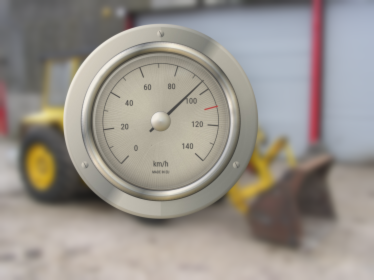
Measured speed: 95 km/h
